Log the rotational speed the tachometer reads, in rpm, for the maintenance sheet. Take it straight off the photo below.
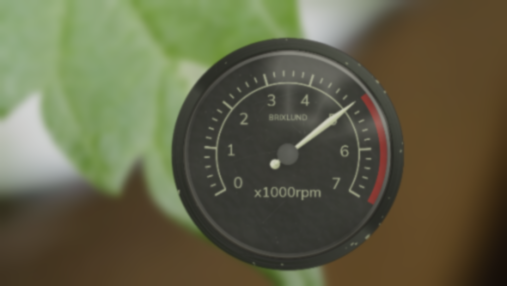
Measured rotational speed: 5000 rpm
